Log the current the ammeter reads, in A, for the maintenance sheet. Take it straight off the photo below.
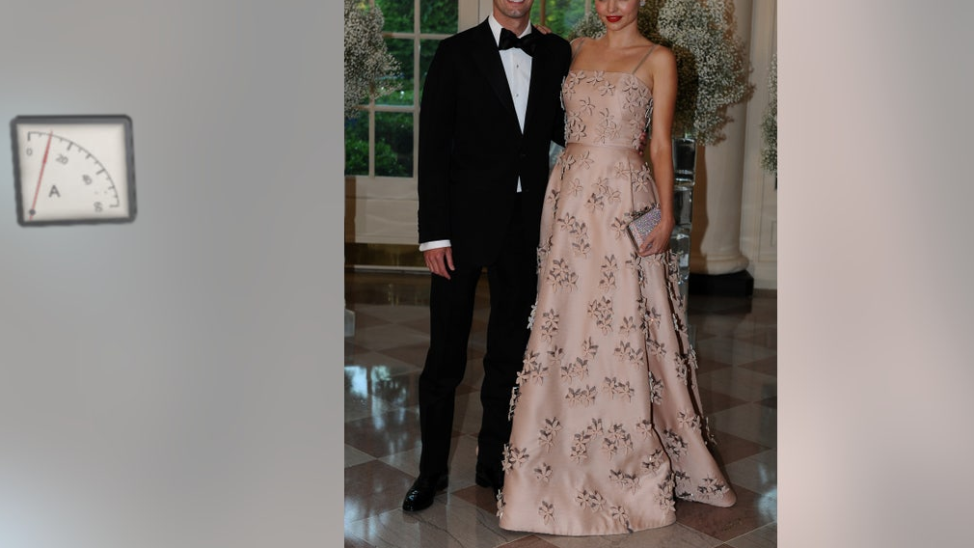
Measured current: 10 A
